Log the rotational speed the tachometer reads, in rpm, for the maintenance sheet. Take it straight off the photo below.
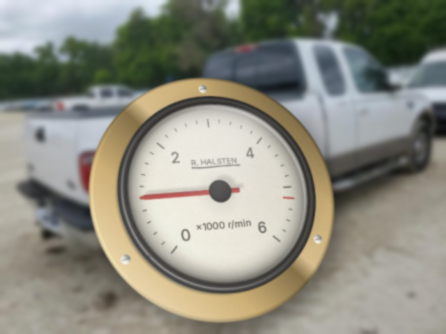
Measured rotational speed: 1000 rpm
